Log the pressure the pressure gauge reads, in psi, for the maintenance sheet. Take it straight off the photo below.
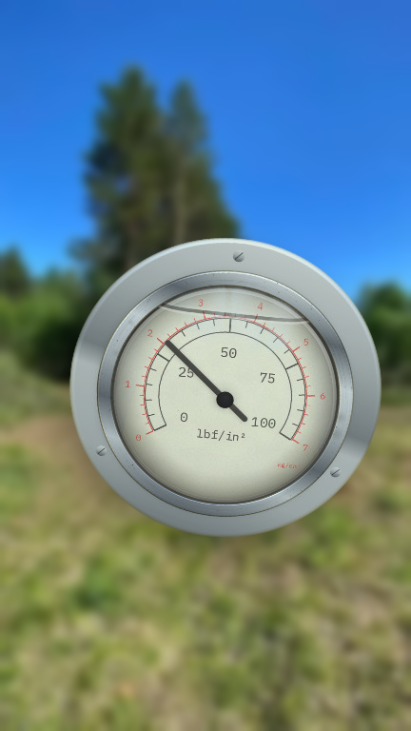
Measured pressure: 30 psi
